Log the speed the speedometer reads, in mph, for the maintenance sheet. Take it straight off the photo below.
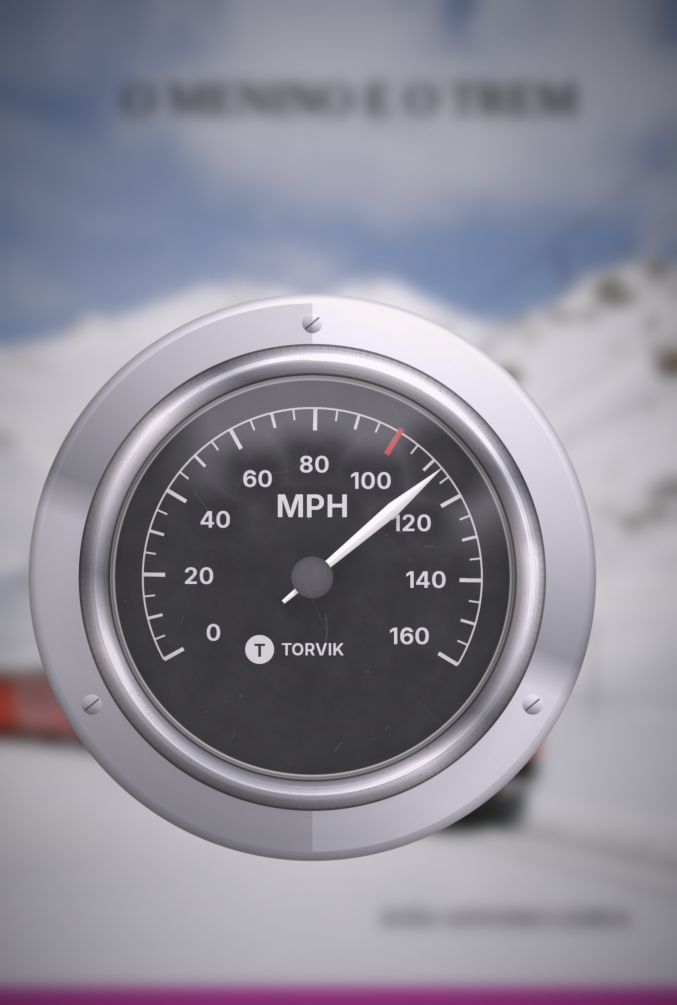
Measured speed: 112.5 mph
